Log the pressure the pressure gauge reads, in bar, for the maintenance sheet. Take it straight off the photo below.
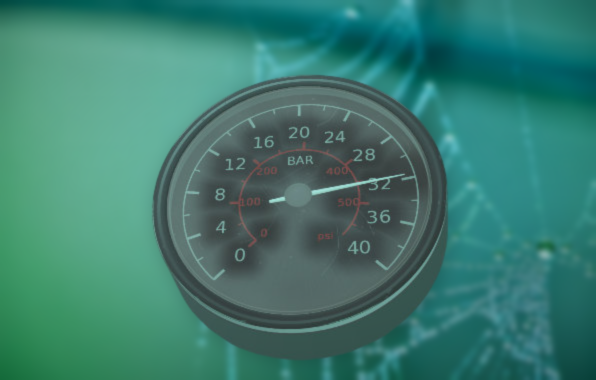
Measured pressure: 32 bar
